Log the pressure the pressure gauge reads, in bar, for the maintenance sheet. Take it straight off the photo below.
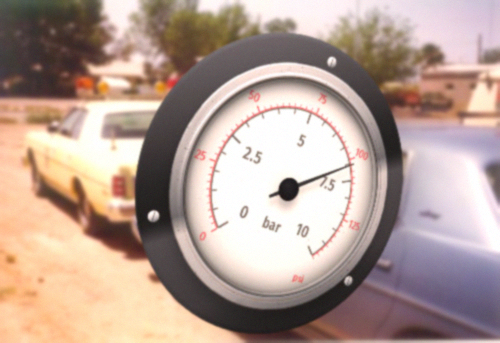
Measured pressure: 7 bar
